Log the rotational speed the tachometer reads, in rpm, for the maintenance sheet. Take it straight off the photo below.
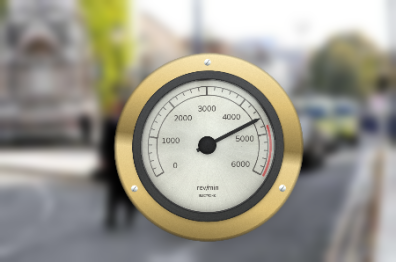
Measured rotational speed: 4600 rpm
